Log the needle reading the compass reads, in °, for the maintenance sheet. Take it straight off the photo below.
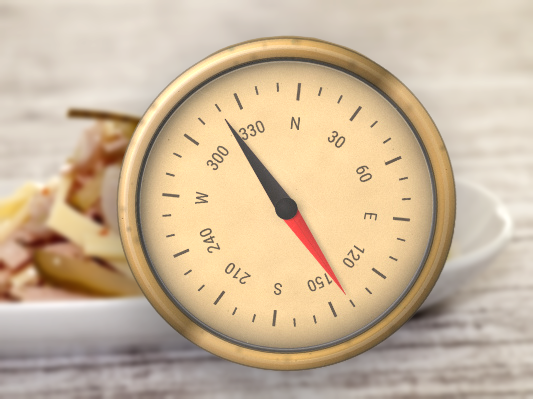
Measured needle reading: 140 °
